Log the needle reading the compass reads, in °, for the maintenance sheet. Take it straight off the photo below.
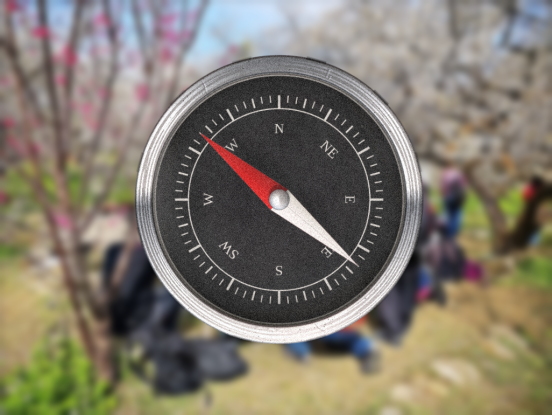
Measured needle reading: 310 °
